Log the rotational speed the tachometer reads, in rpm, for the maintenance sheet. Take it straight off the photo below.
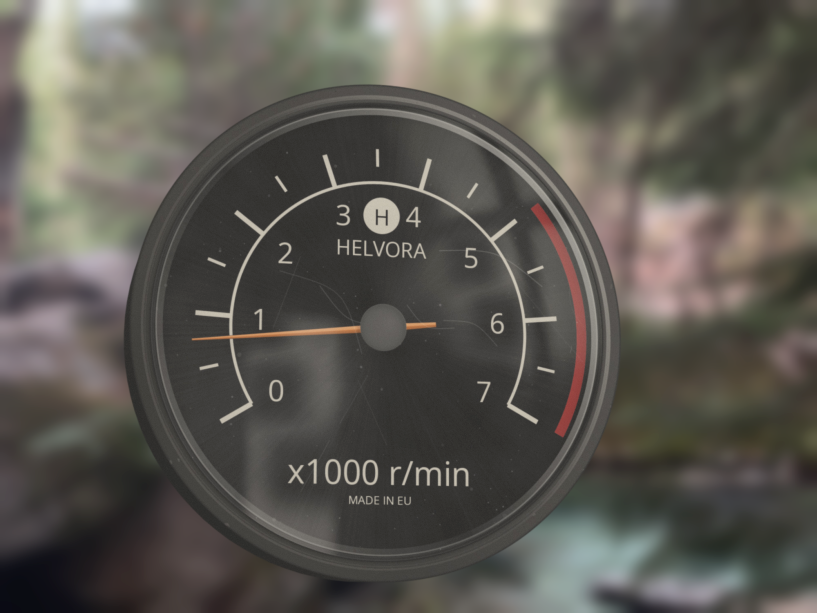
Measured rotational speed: 750 rpm
